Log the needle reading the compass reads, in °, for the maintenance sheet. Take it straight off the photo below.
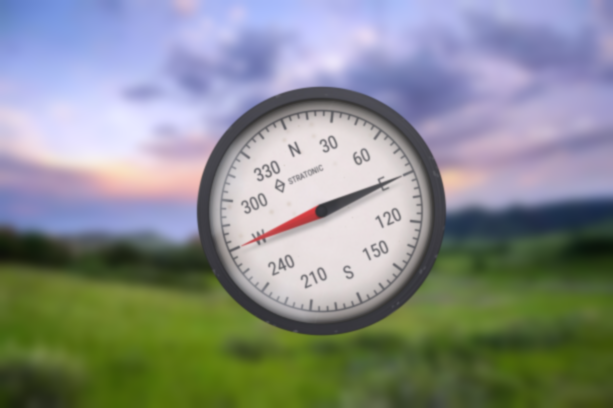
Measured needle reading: 270 °
